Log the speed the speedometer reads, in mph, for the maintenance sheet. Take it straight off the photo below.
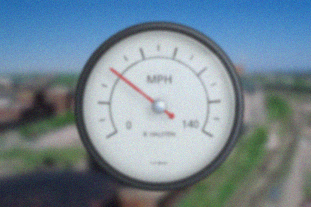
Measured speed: 40 mph
